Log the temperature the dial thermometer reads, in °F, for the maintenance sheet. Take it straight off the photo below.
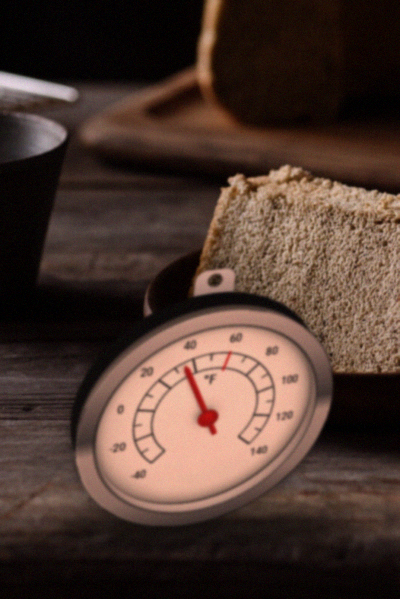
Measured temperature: 35 °F
